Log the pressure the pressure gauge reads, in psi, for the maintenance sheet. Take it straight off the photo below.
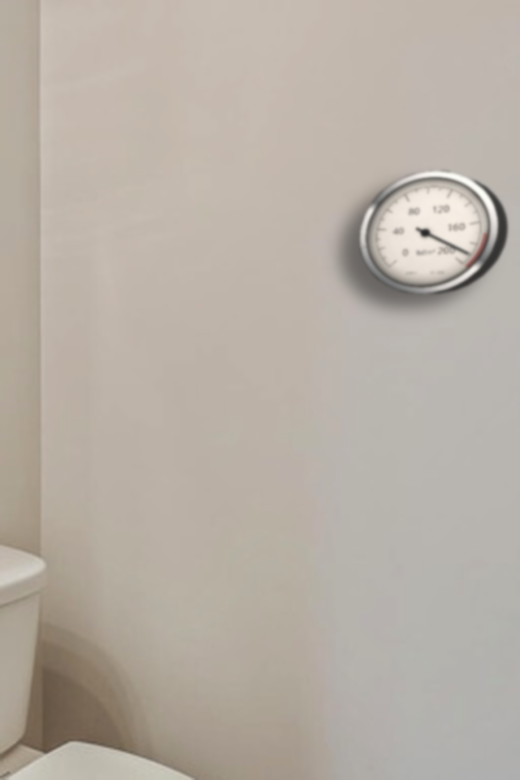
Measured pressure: 190 psi
